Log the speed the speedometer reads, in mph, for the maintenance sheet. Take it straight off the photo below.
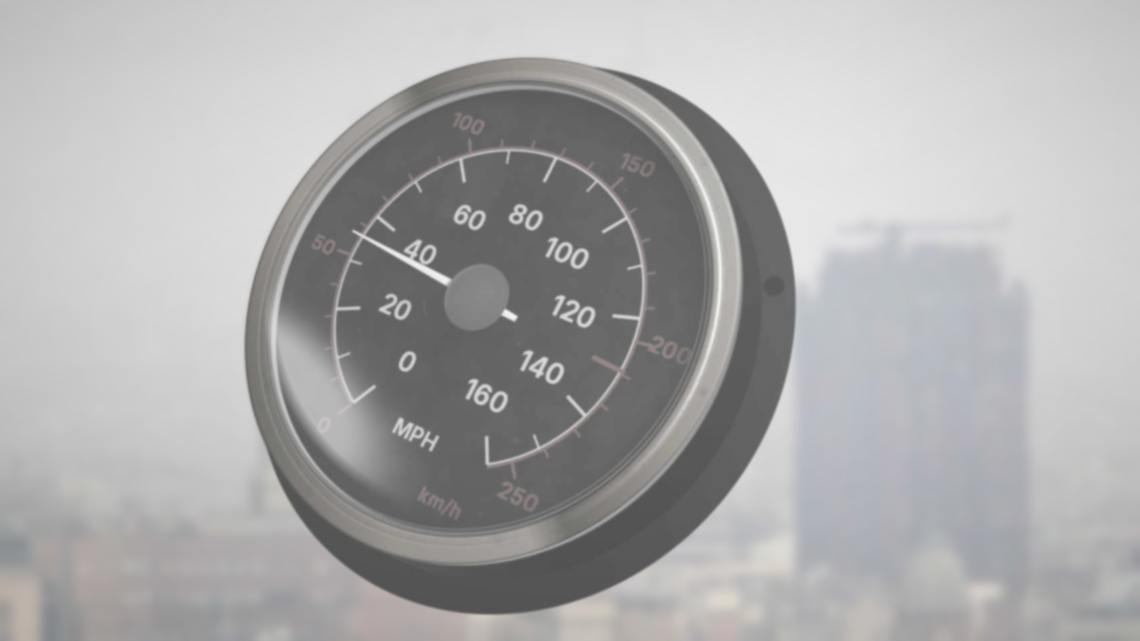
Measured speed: 35 mph
